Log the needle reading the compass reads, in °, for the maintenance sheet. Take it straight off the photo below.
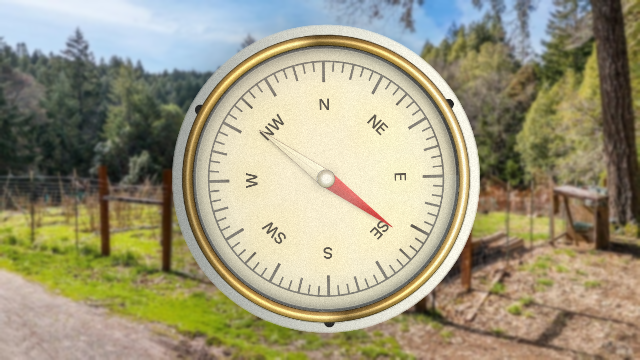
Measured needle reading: 127.5 °
